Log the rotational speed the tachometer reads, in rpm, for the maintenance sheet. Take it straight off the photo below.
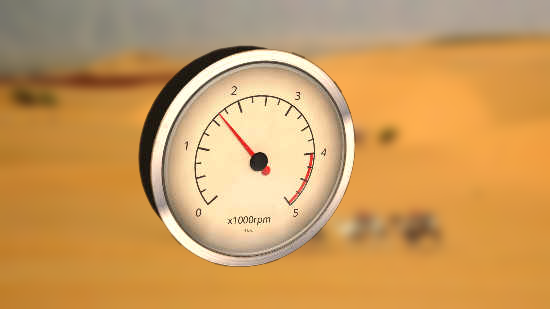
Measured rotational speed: 1625 rpm
